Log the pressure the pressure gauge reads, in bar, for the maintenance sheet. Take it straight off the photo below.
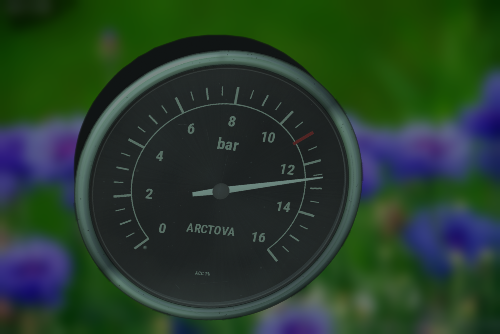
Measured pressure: 12.5 bar
